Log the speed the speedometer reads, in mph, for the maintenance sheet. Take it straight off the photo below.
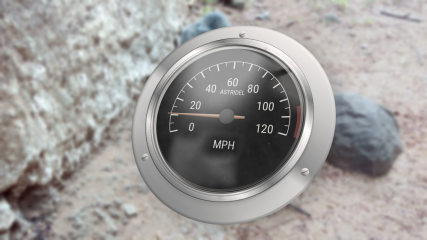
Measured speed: 10 mph
